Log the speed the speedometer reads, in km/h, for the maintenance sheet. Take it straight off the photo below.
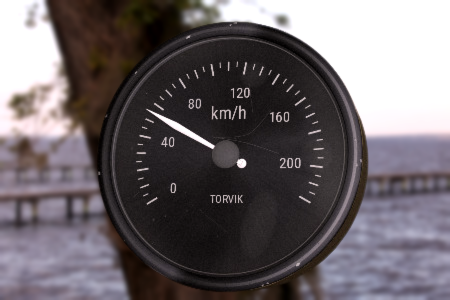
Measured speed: 55 km/h
